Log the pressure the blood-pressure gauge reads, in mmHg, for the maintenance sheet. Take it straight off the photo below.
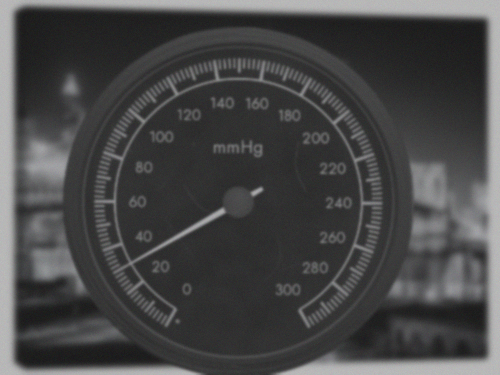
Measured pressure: 30 mmHg
